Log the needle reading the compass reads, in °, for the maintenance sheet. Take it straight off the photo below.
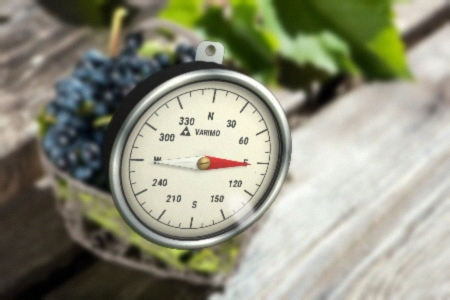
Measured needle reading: 90 °
